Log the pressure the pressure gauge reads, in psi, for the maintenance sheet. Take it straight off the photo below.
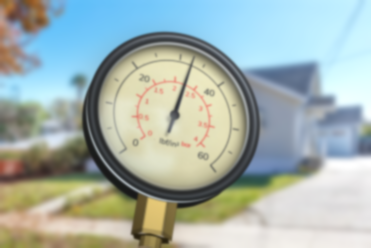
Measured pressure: 32.5 psi
